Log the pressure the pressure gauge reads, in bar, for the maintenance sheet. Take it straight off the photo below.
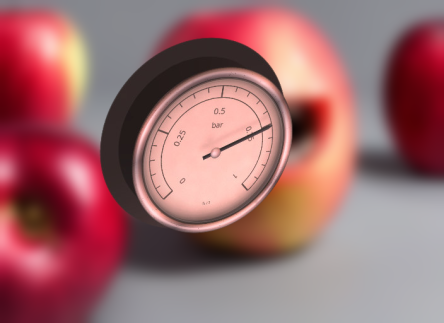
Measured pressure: 0.75 bar
